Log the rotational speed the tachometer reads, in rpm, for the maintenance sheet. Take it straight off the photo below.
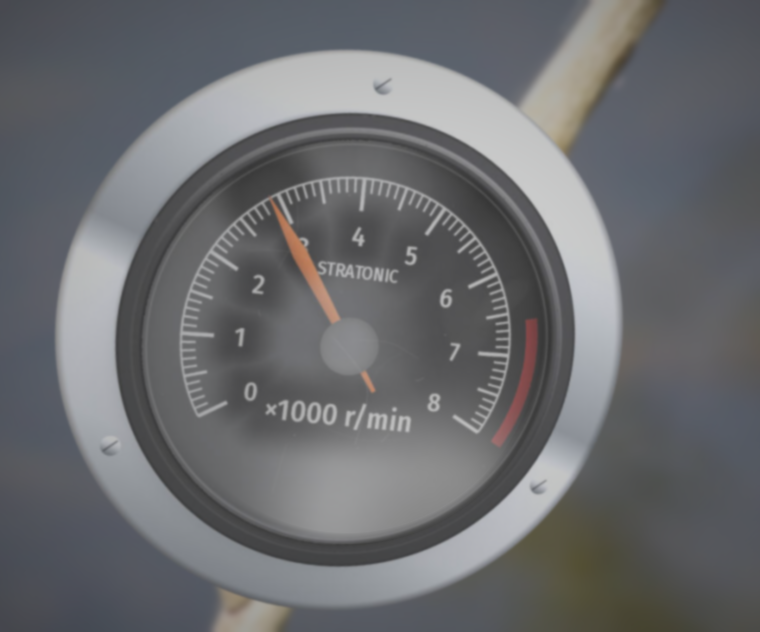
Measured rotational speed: 2900 rpm
